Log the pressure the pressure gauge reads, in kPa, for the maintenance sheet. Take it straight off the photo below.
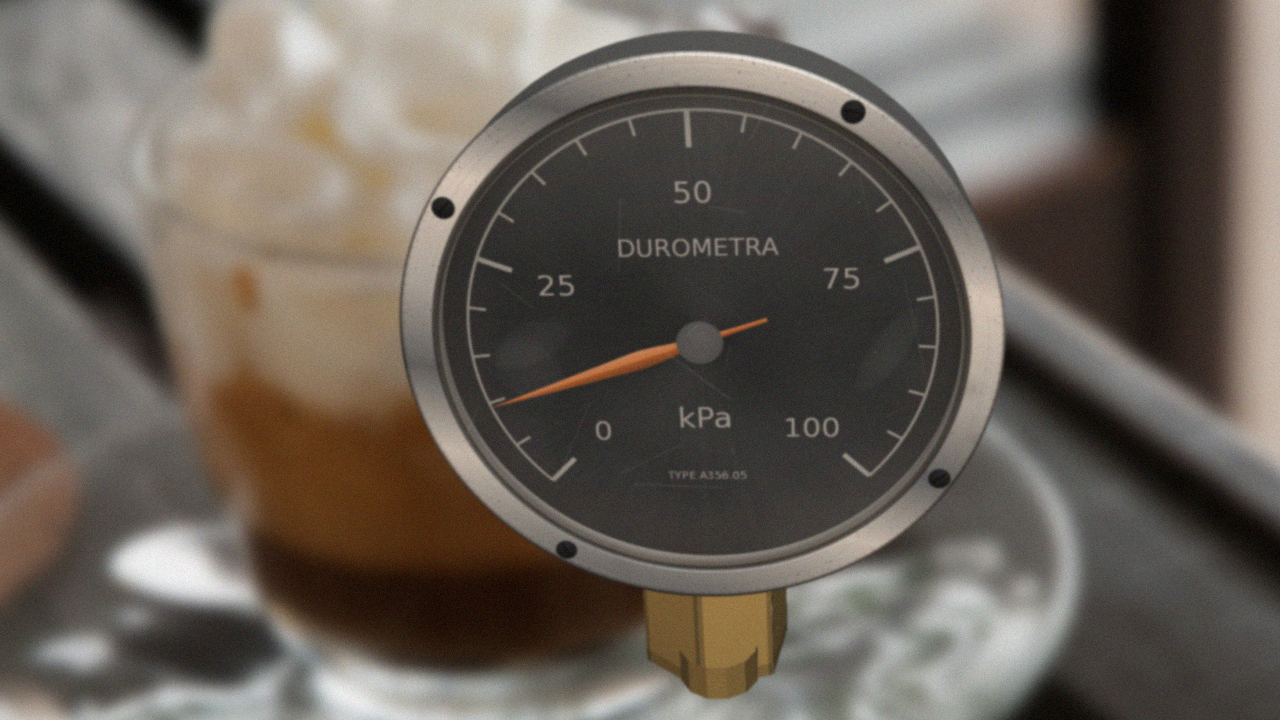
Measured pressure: 10 kPa
